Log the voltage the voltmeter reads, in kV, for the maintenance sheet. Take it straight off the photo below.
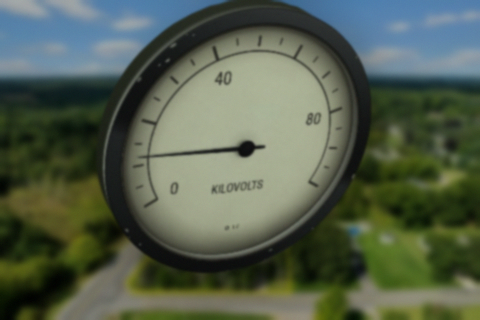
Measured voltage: 12.5 kV
